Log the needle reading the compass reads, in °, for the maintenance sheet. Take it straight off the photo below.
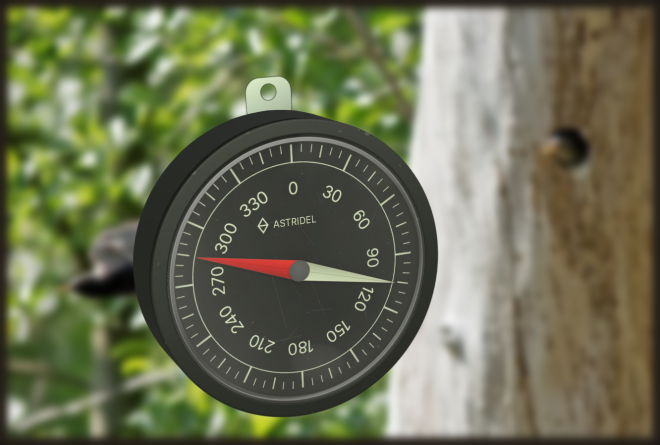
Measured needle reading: 285 °
